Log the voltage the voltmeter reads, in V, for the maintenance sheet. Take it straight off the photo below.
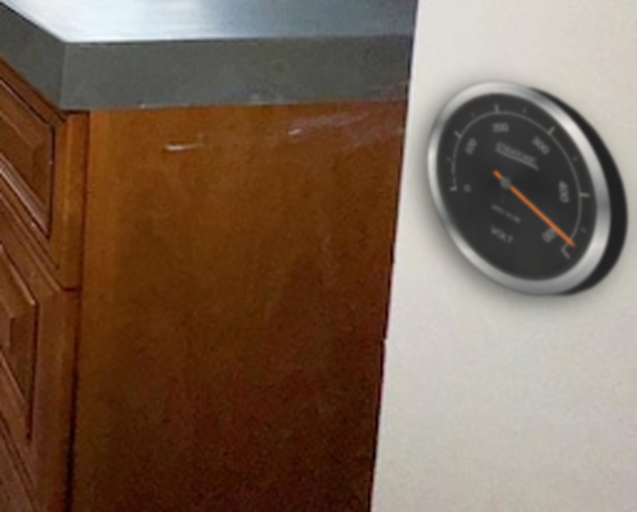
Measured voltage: 475 V
